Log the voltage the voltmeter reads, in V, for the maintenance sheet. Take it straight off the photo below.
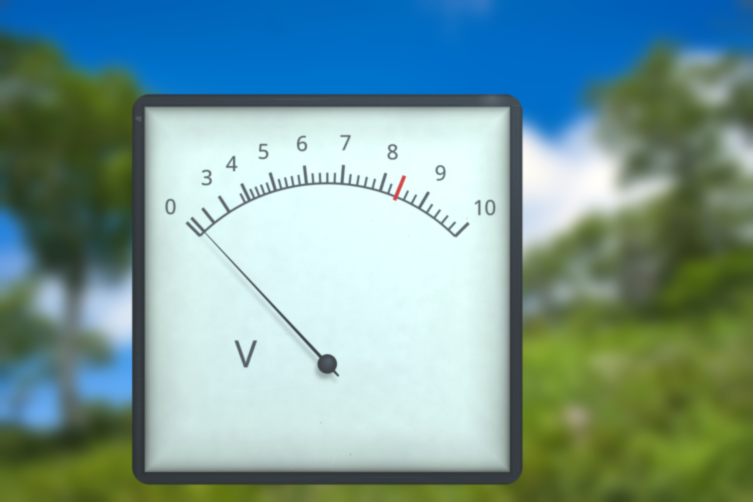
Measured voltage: 1 V
